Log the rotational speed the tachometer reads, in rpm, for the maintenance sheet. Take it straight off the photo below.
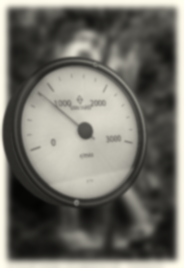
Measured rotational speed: 800 rpm
